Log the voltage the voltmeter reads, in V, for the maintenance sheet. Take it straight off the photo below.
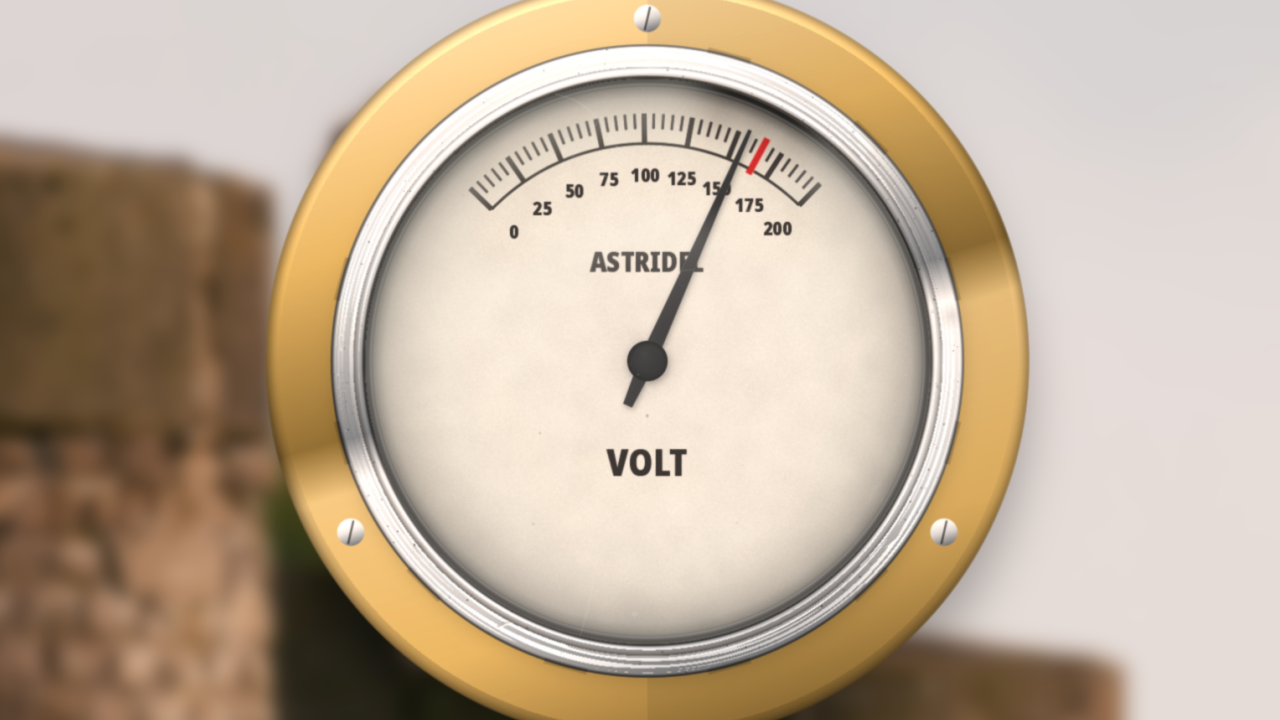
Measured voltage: 155 V
